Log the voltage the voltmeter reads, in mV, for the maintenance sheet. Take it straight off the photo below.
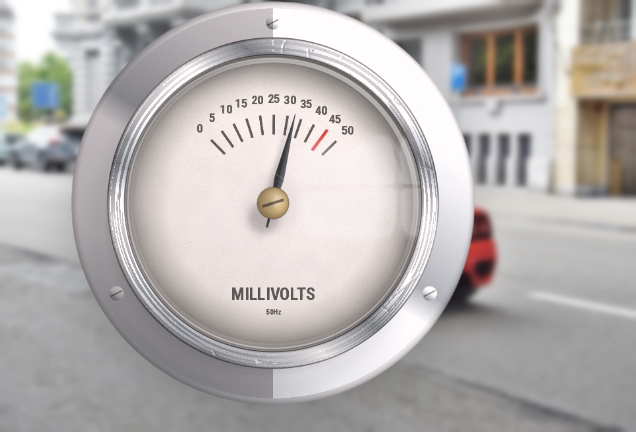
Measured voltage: 32.5 mV
